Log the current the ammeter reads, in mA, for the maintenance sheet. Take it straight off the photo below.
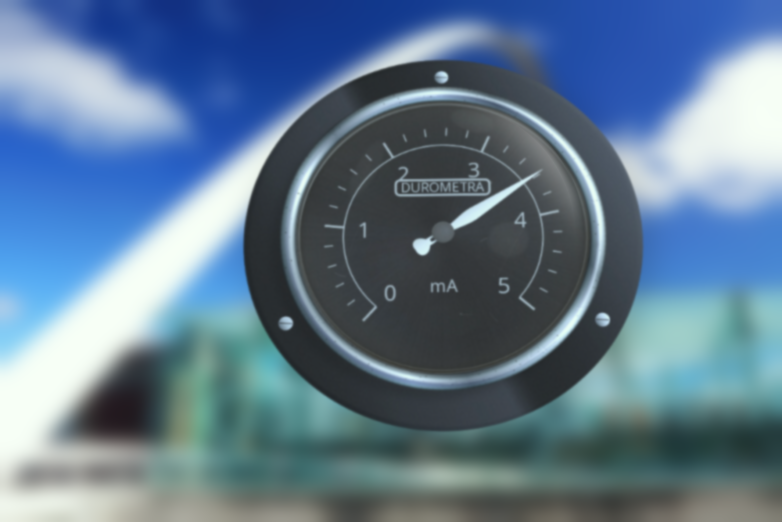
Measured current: 3.6 mA
